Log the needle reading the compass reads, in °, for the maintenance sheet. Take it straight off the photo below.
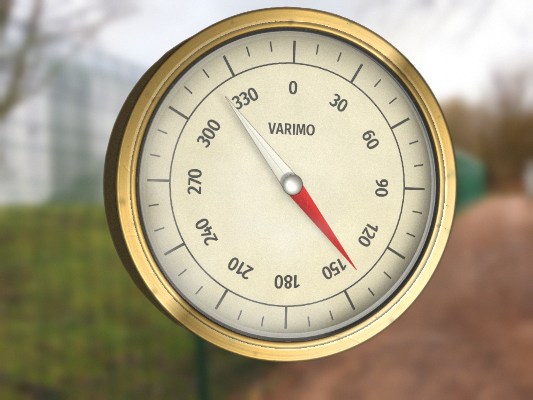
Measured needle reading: 140 °
